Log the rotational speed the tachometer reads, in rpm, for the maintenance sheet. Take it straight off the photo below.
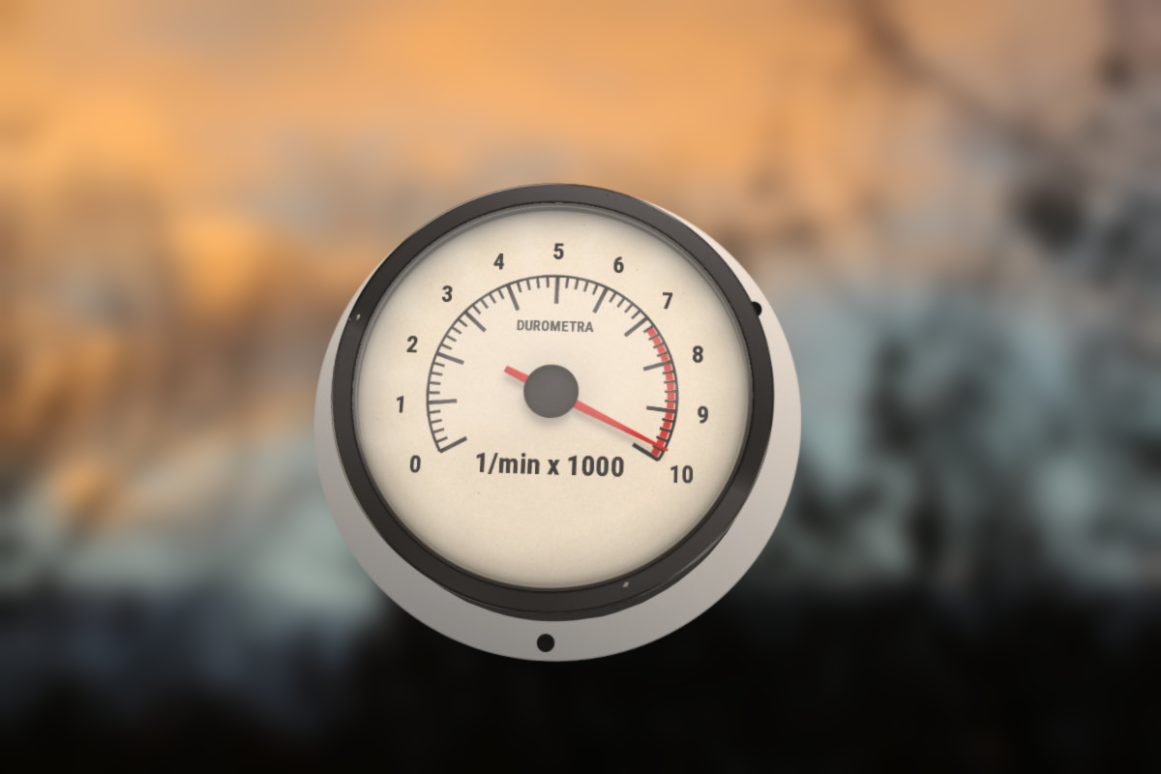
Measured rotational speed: 9800 rpm
